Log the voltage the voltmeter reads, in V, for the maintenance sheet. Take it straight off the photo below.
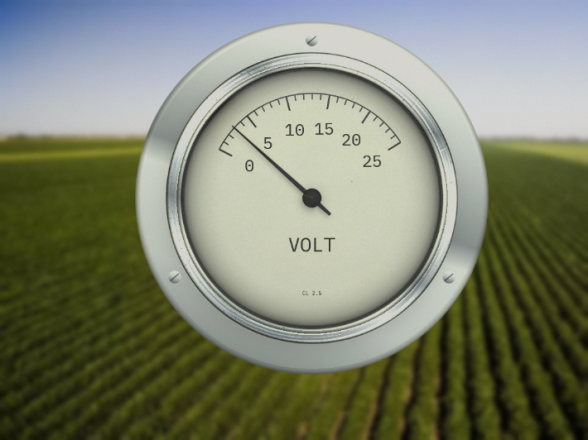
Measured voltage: 3 V
